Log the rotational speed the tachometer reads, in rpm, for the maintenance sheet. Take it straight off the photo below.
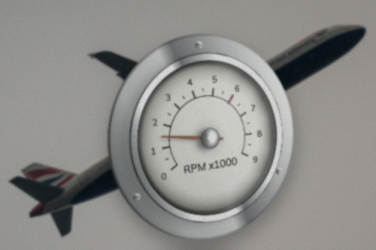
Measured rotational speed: 1500 rpm
